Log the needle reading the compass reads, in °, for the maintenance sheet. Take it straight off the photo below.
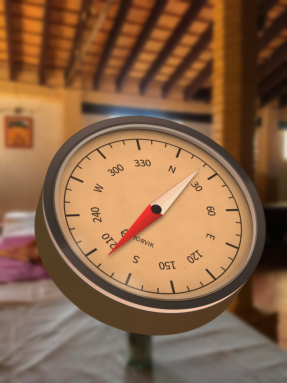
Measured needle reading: 200 °
